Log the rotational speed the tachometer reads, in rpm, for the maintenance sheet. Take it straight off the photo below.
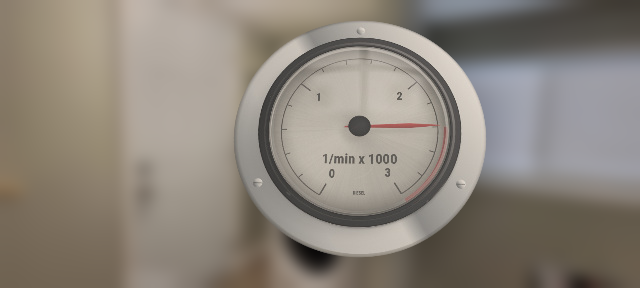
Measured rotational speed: 2400 rpm
